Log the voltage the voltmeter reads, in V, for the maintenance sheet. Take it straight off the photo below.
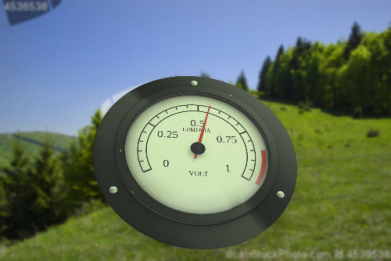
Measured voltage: 0.55 V
